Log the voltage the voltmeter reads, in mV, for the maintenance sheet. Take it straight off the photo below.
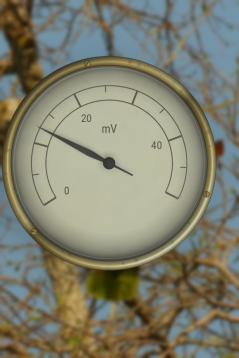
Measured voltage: 12.5 mV
